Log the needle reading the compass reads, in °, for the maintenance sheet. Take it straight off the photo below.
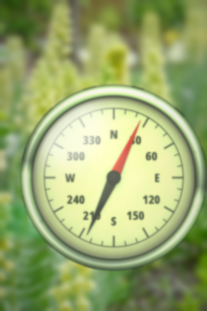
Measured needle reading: 25 °
